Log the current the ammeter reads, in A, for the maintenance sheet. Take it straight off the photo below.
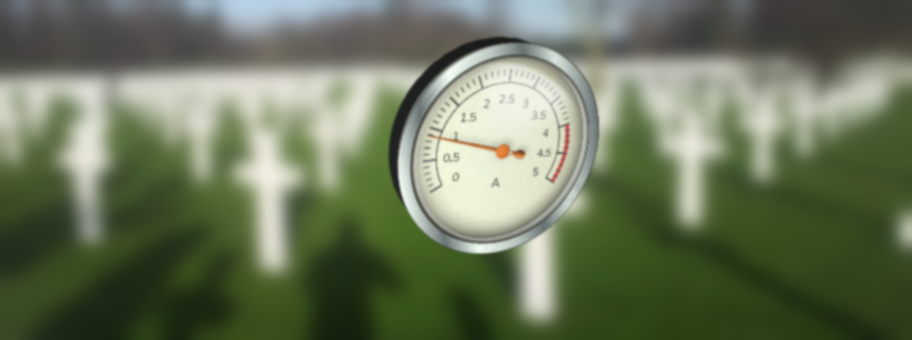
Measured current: 0.9 A
